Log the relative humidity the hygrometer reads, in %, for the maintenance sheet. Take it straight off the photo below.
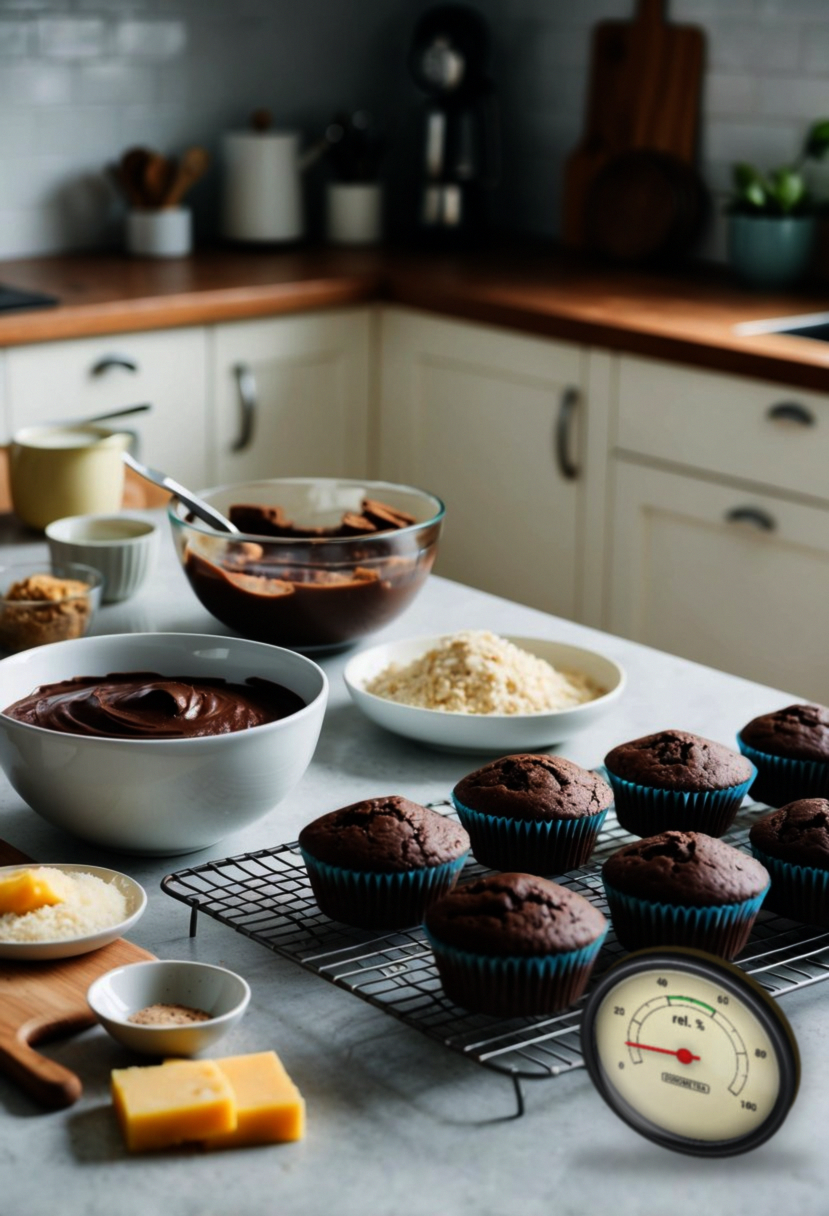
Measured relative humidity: 10 %
